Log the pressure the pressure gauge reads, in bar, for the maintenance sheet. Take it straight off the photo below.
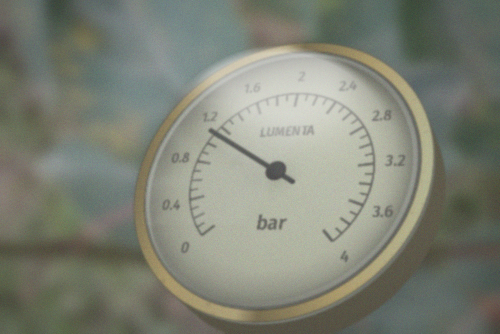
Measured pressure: 1.1 bar
